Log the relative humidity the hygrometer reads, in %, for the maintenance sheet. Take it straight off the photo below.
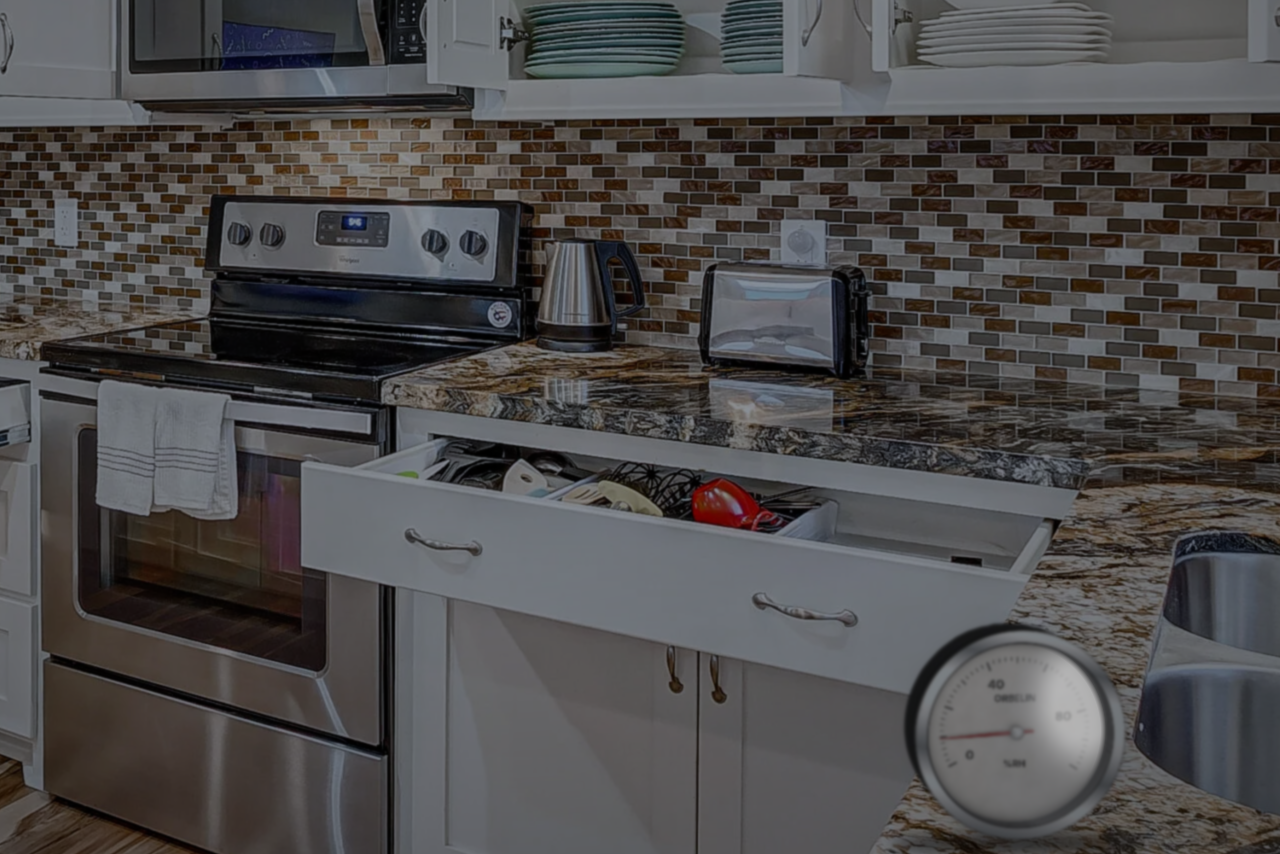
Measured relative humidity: 10 %
